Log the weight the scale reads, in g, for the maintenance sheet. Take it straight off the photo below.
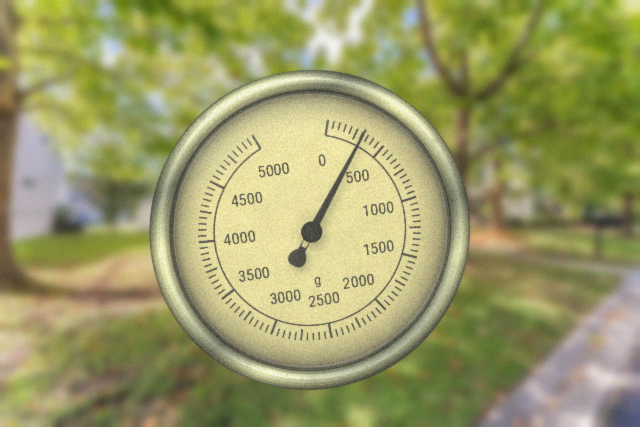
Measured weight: 300 g
